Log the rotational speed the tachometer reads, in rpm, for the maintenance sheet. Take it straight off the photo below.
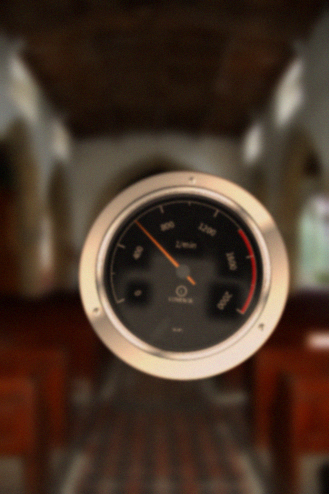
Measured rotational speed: 600 rpm
